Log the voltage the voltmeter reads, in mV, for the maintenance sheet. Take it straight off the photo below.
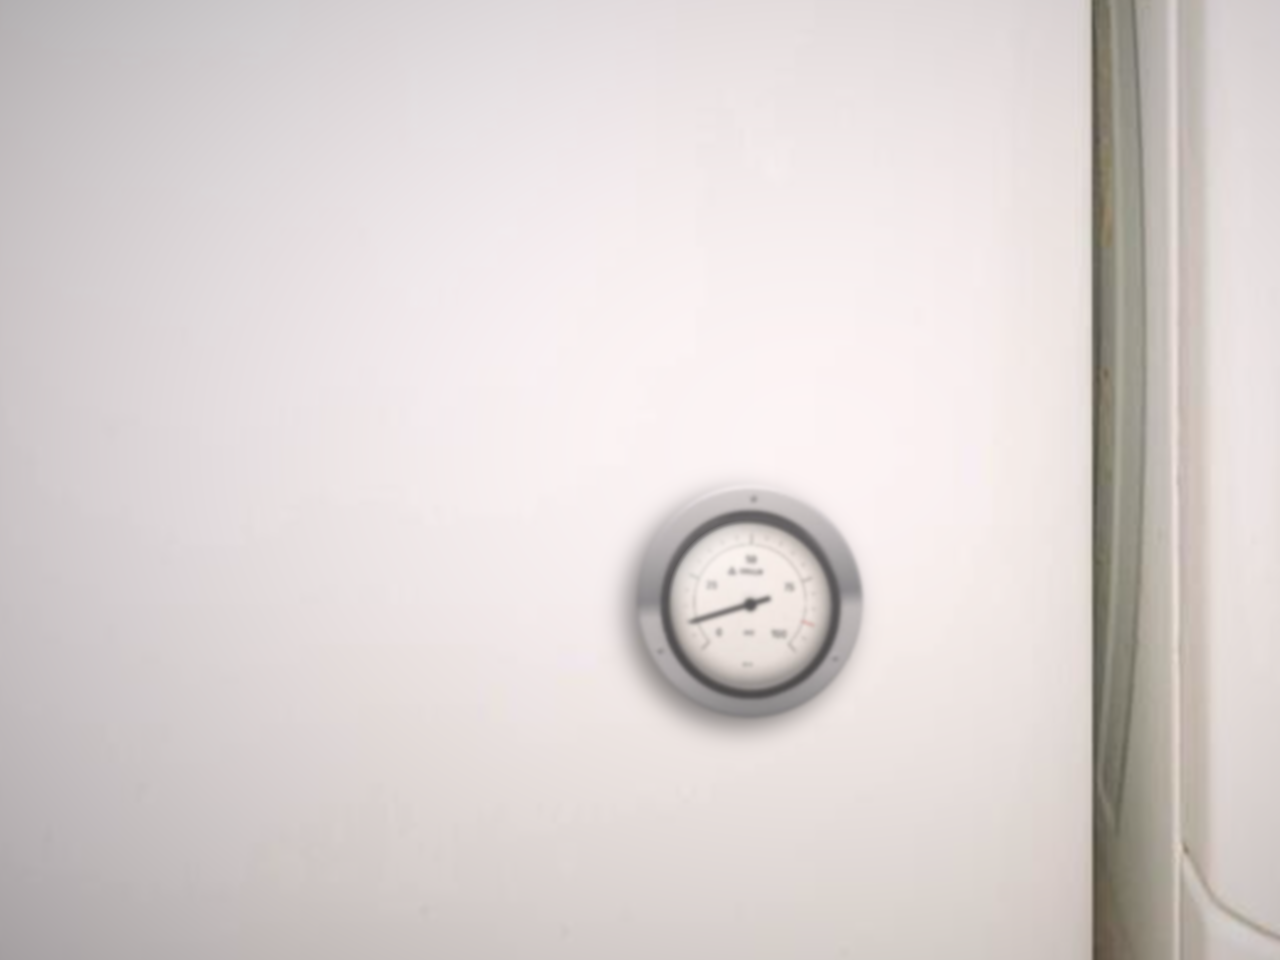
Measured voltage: 10 mV
